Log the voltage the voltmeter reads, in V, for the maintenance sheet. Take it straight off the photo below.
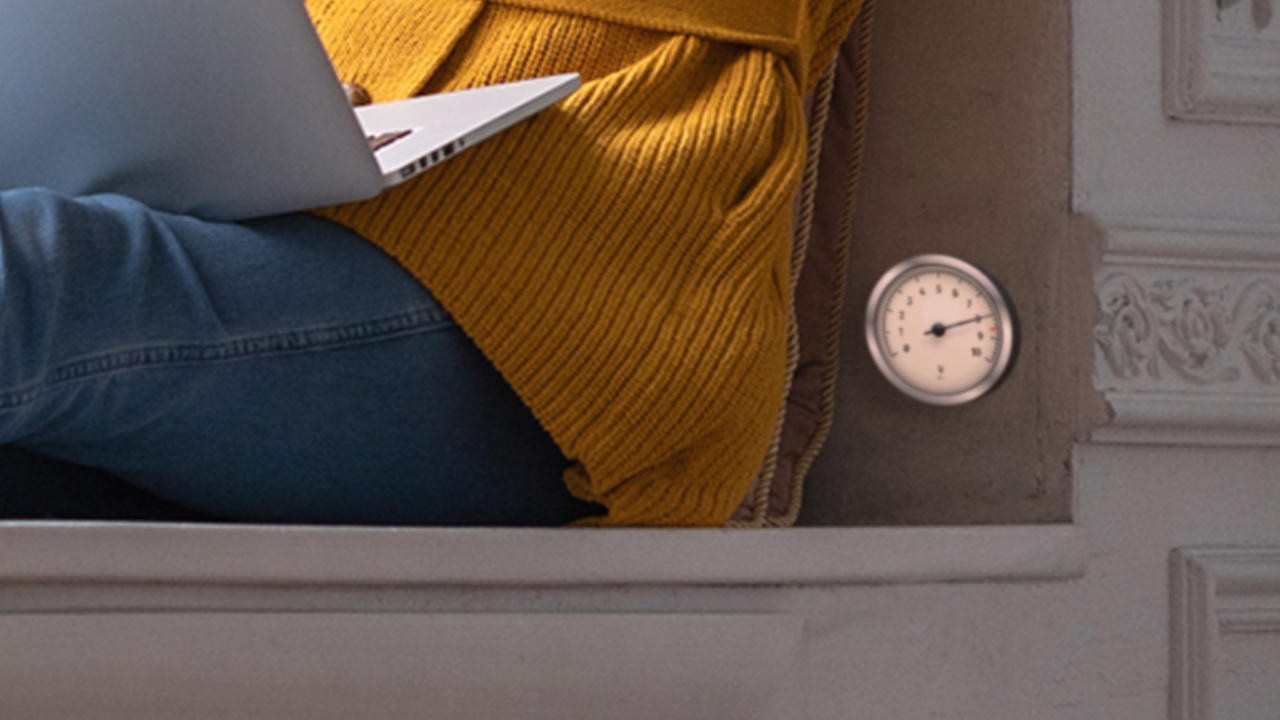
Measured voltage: 8 V
